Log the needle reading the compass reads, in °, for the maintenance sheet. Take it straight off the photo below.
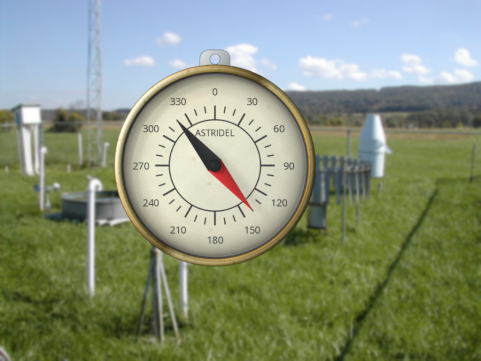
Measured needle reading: 140 °
